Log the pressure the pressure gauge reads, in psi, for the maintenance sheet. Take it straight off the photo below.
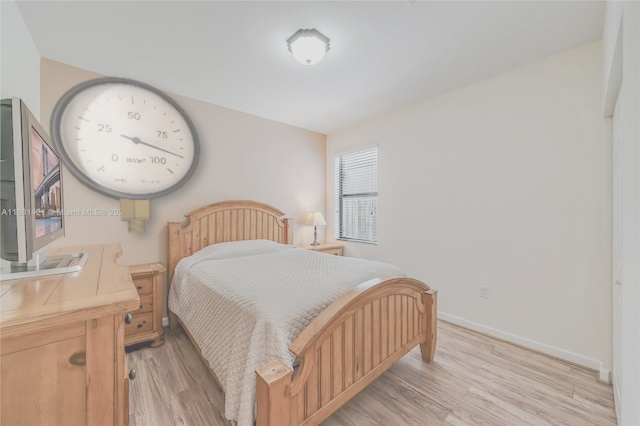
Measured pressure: 90 psi
